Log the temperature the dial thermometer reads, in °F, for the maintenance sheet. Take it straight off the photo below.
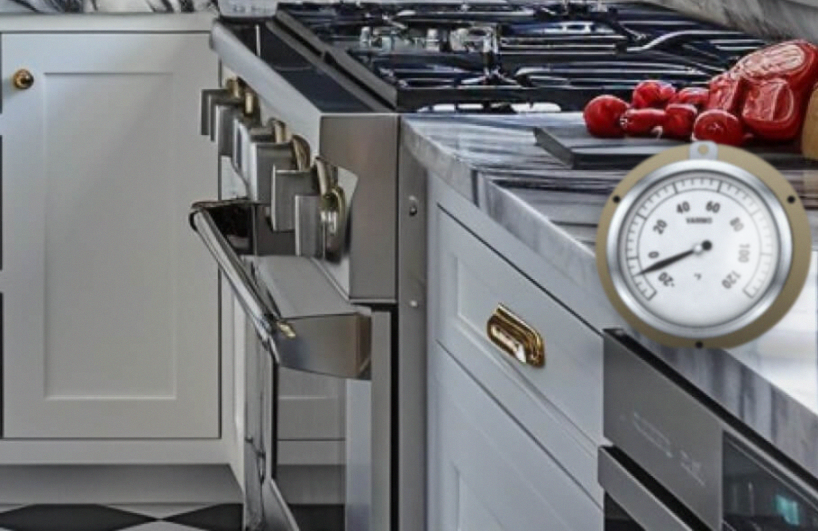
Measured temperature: -8 °F
